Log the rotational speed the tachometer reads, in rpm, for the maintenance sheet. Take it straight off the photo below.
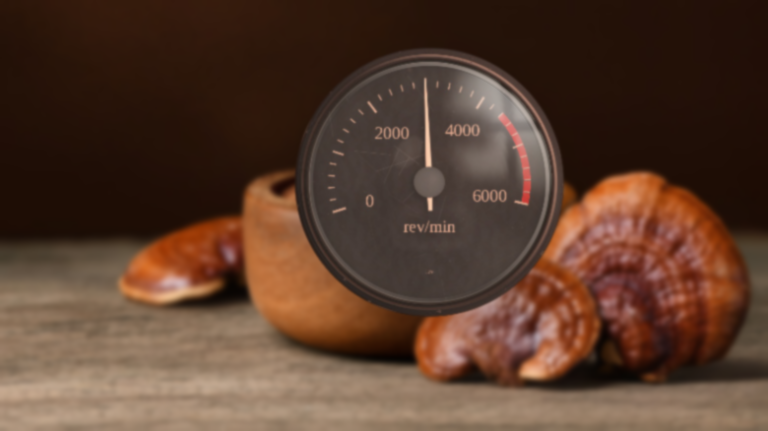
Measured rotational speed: 3000 rpm
